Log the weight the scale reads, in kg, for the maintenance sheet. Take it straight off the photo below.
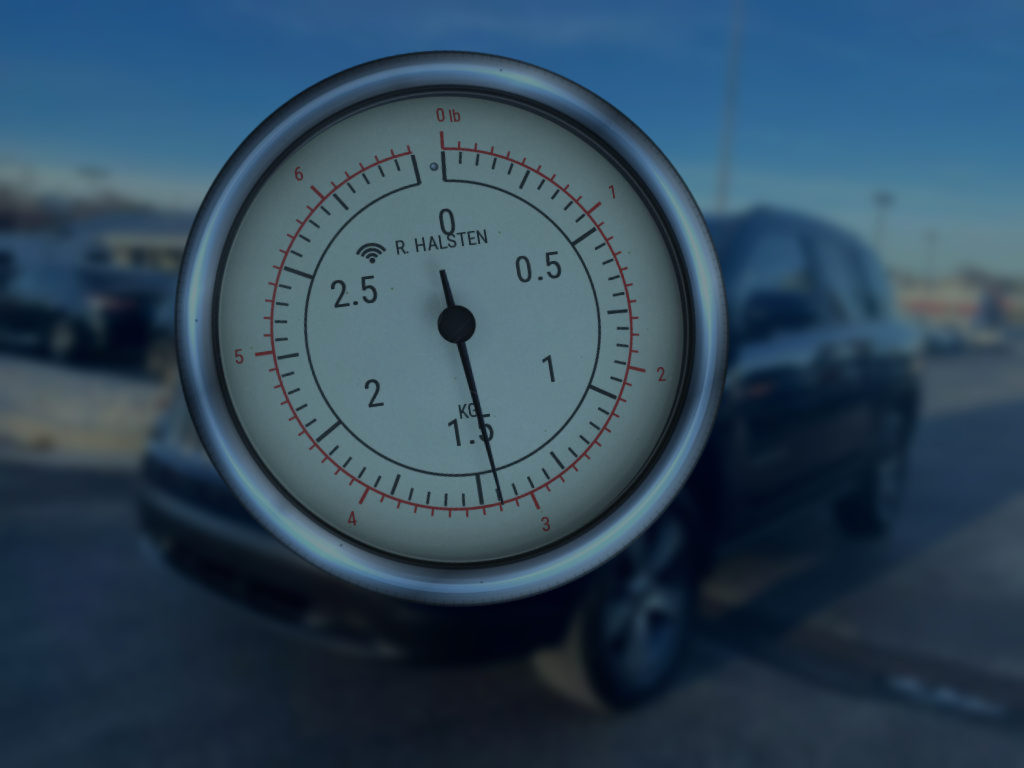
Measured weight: 1.45 kg
